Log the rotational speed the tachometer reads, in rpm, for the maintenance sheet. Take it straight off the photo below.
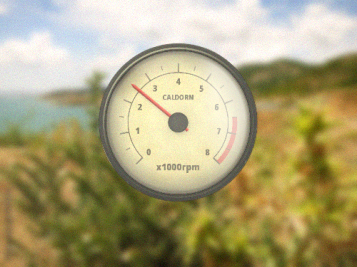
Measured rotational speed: 2500 rpm
